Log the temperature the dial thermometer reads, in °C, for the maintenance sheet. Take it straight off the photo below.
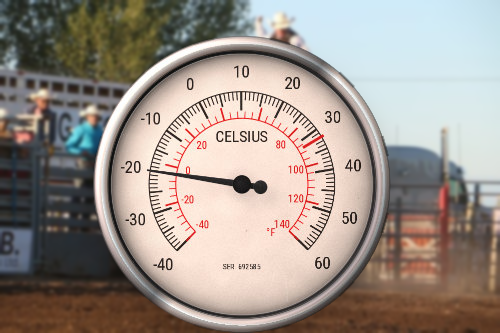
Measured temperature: -20 °C
